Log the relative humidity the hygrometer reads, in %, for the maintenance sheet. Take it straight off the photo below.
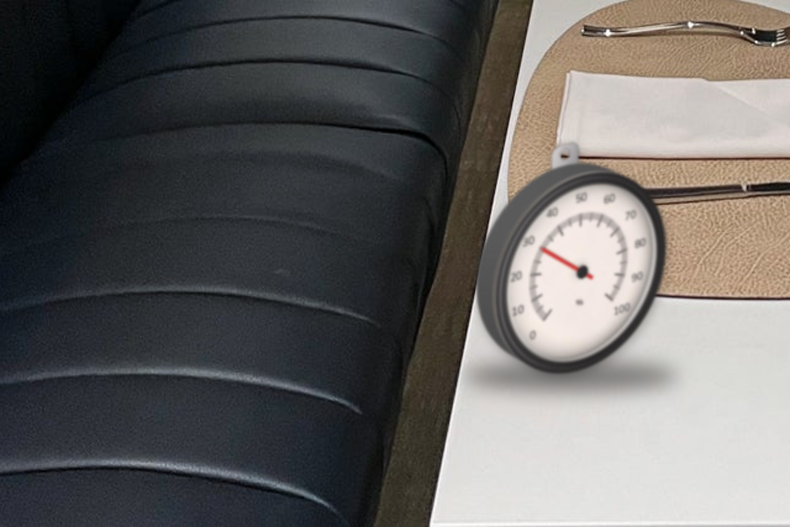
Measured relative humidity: 30 %
